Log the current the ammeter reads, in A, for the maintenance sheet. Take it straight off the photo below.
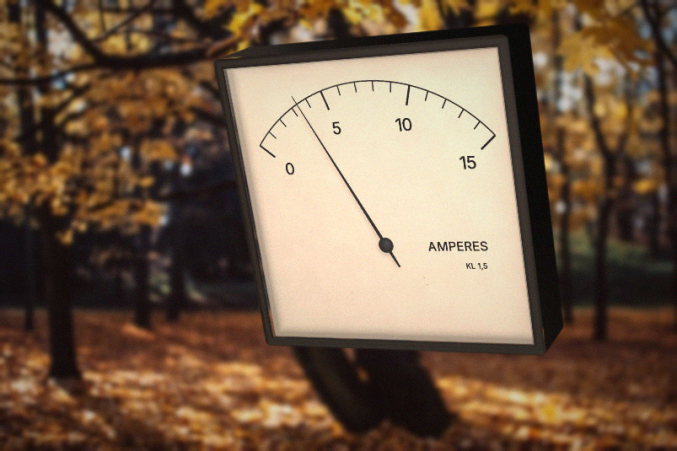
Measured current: 3.5 A
